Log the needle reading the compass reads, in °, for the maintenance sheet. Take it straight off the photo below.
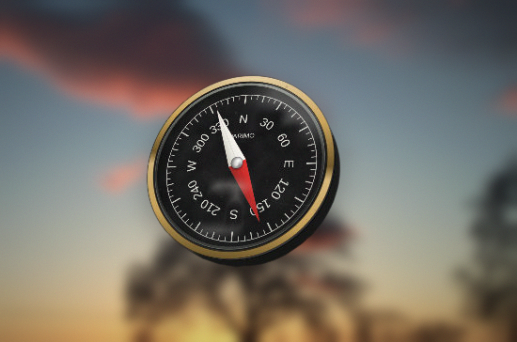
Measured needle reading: 155 °
